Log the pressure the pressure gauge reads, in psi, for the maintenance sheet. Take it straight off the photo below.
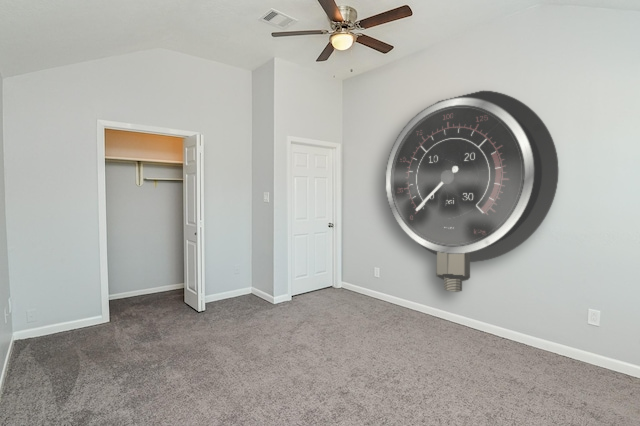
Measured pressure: 0 psi
